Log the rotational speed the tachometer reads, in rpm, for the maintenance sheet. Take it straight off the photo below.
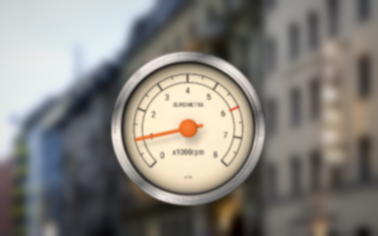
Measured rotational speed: 1000 rpm
